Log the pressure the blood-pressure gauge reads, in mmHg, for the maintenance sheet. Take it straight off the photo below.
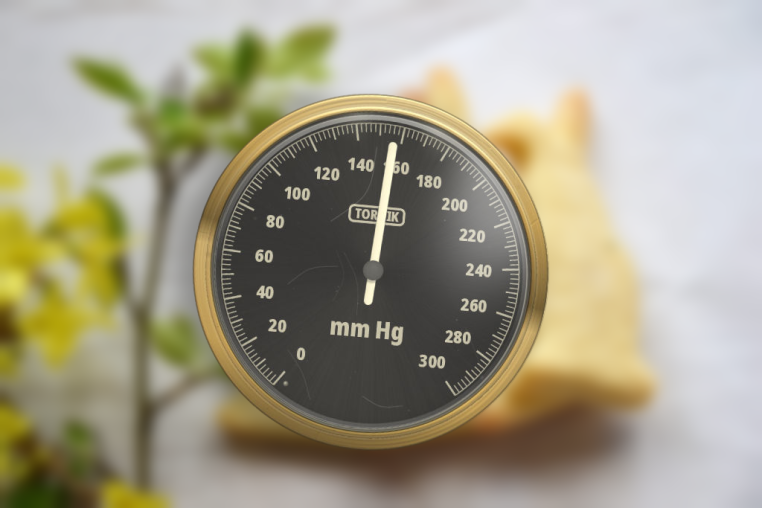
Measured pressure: 156 mmHg
